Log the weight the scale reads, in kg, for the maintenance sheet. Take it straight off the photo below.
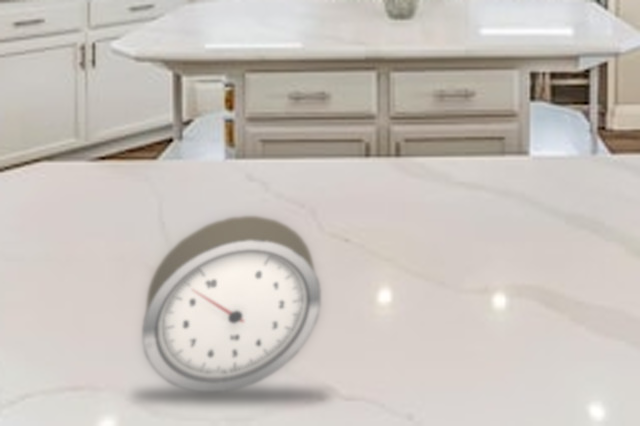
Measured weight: 9.5 kg
